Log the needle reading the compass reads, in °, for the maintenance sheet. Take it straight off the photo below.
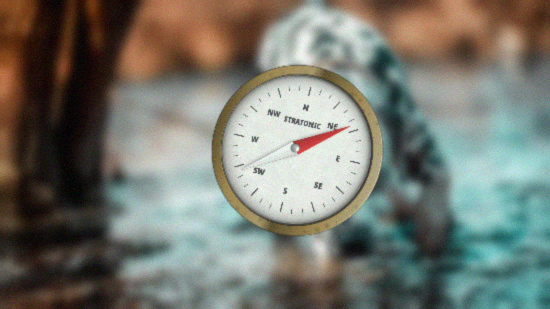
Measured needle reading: 55 °
